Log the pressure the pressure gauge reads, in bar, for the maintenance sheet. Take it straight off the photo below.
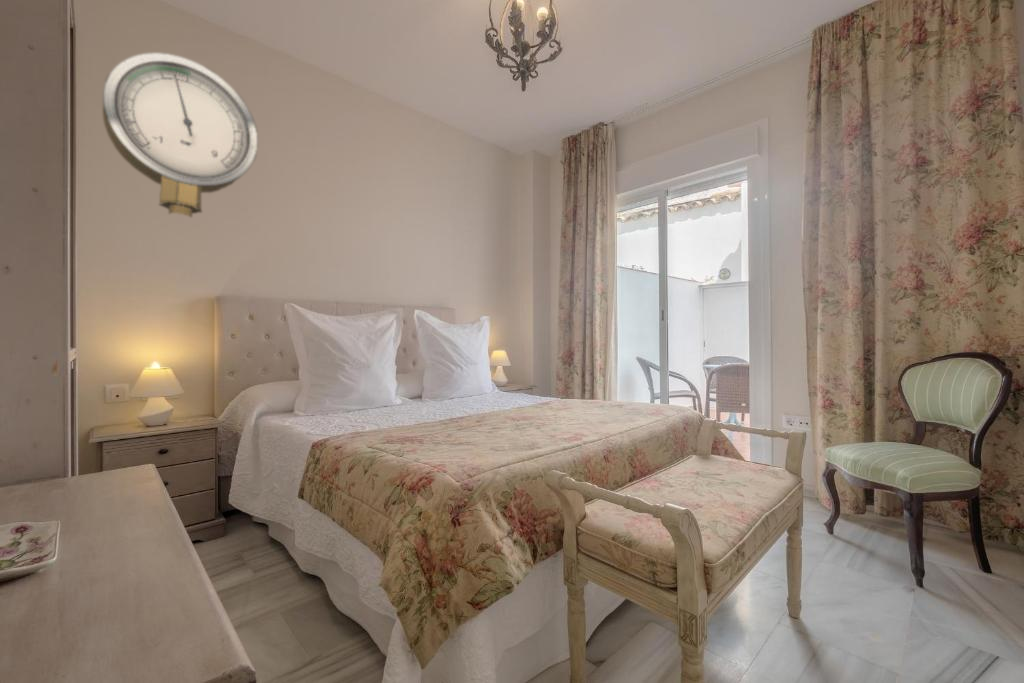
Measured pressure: 3.5 bar
